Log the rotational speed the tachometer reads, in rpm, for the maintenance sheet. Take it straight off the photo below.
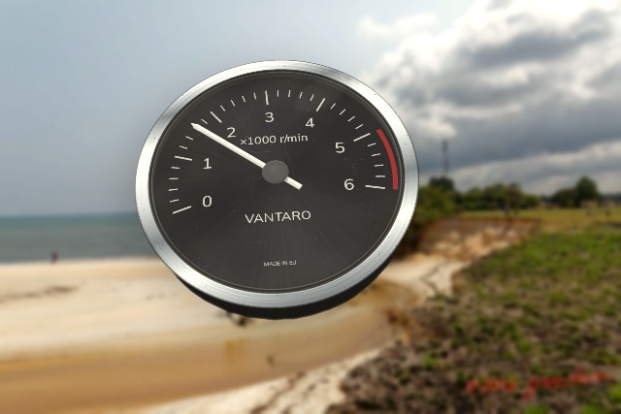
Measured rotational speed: 1600 rpm
